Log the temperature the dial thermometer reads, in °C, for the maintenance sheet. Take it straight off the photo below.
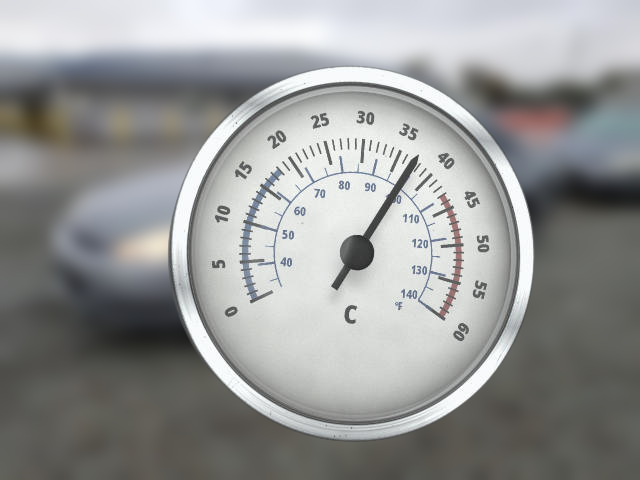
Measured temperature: 37 °C
